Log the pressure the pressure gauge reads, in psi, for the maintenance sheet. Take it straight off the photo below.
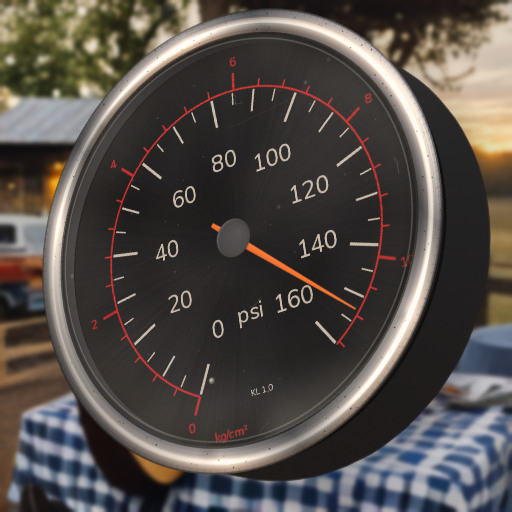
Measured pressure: 152.5 psi
